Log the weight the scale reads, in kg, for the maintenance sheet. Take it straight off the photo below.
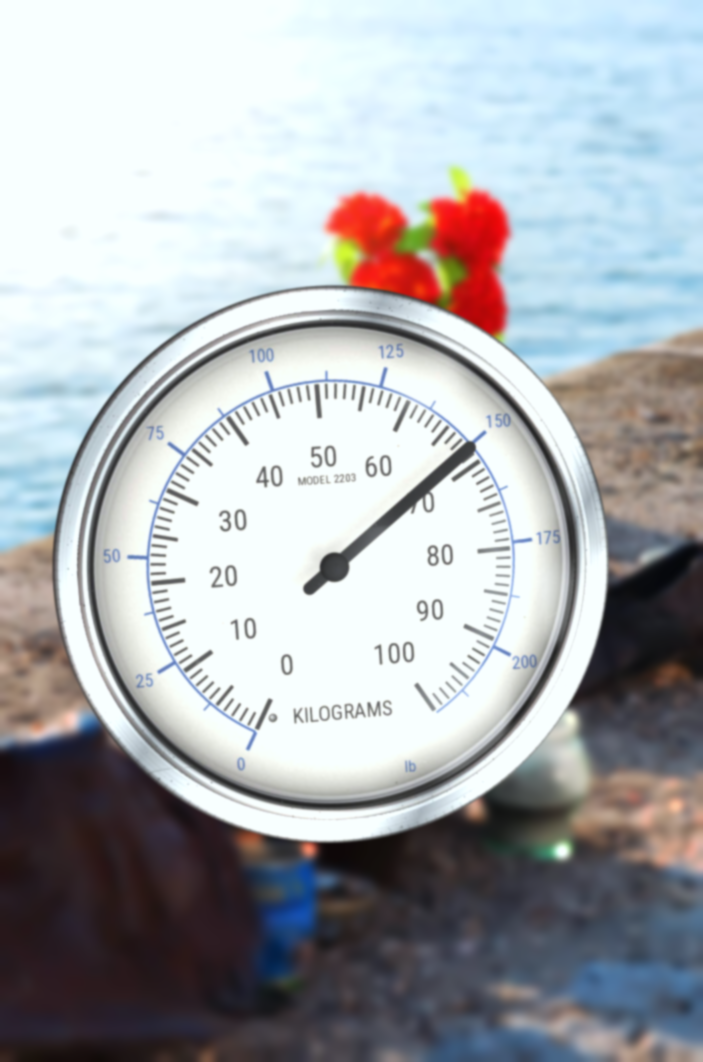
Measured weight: 68 kg
